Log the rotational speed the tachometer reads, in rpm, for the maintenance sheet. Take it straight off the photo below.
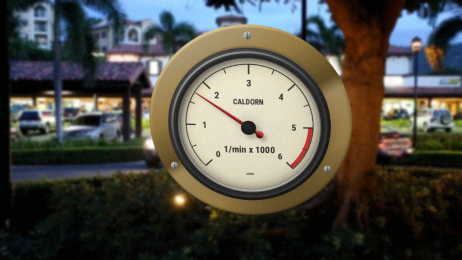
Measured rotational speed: 1750 rpm
